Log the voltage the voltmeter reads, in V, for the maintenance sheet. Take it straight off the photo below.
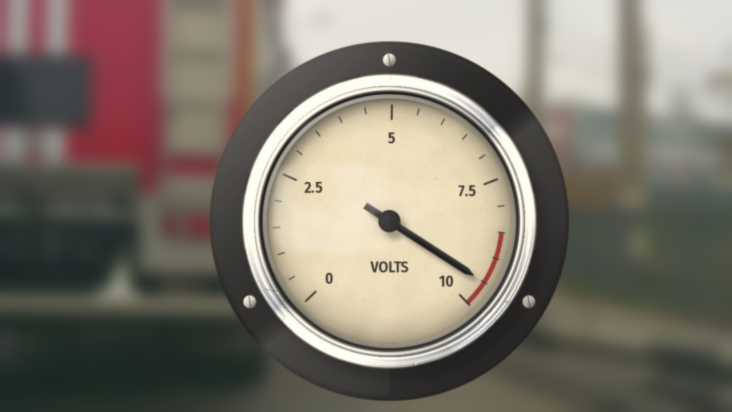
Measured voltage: 9.5 V
